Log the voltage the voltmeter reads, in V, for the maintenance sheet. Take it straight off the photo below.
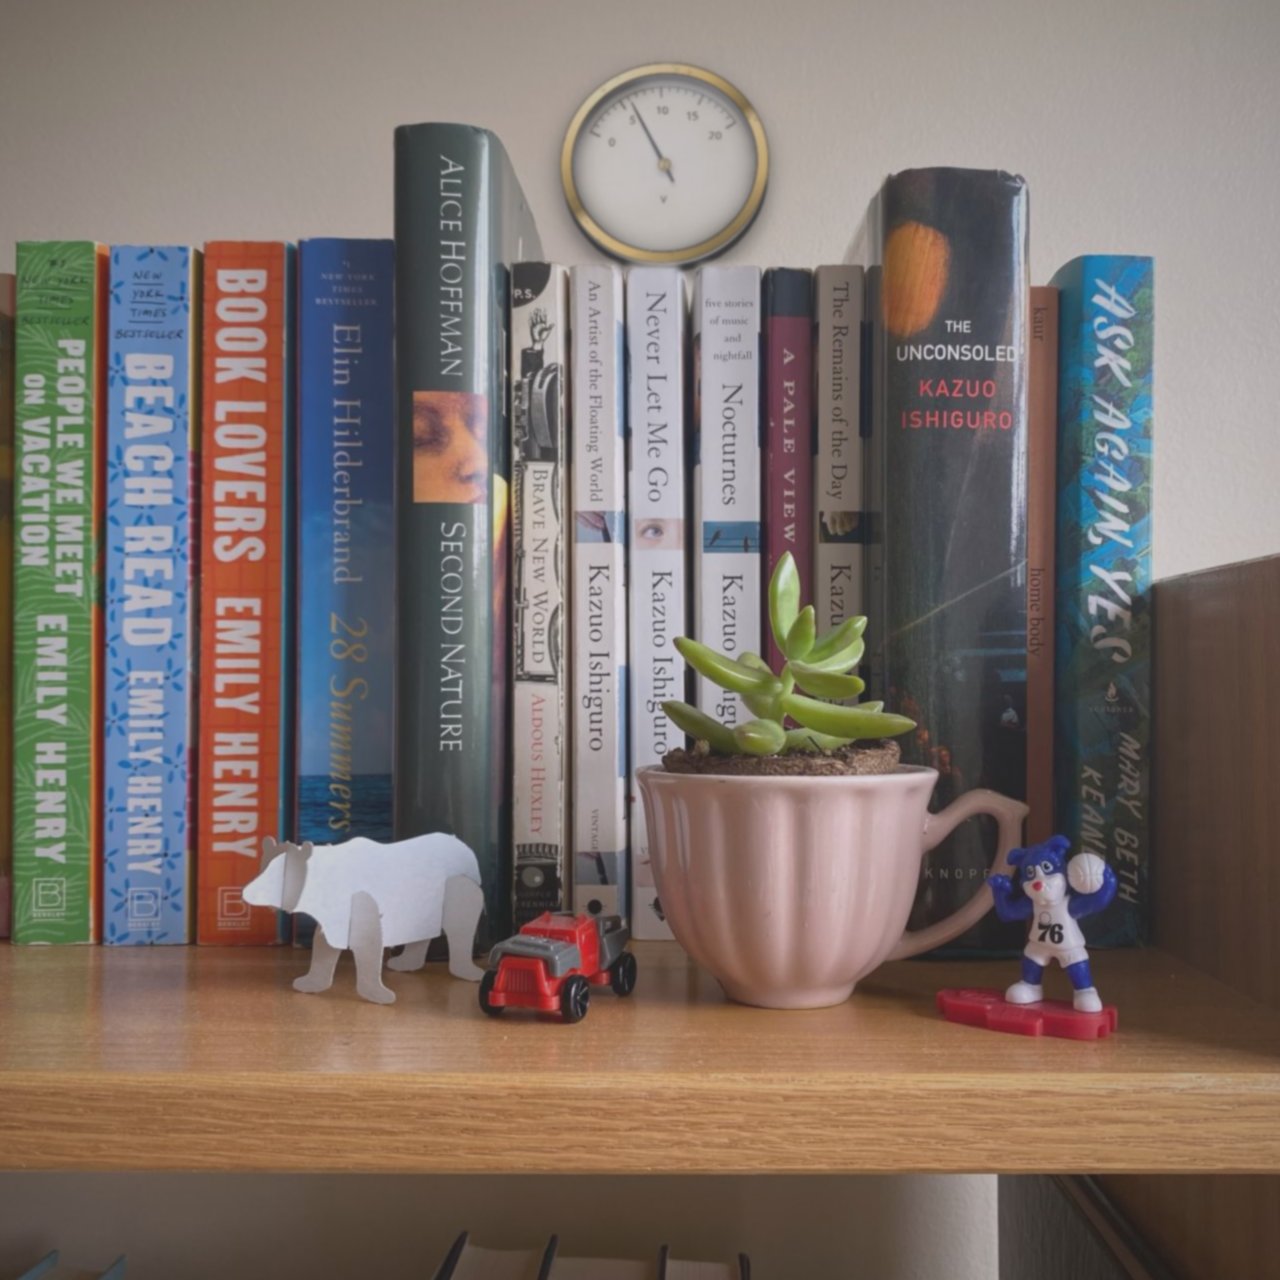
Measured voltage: 6 V
